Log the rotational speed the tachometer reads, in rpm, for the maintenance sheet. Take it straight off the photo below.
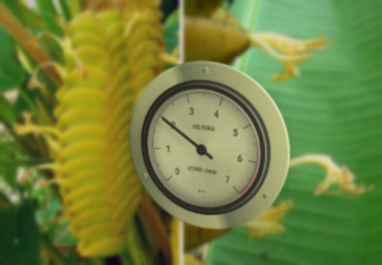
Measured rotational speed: 2000 rpm
